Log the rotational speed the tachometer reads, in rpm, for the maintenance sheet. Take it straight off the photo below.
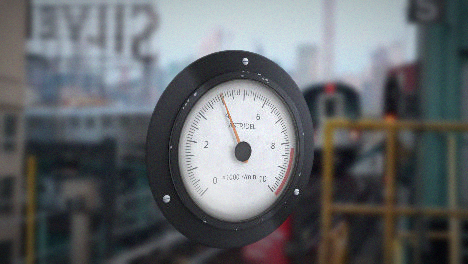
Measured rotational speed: 4000 rpm
